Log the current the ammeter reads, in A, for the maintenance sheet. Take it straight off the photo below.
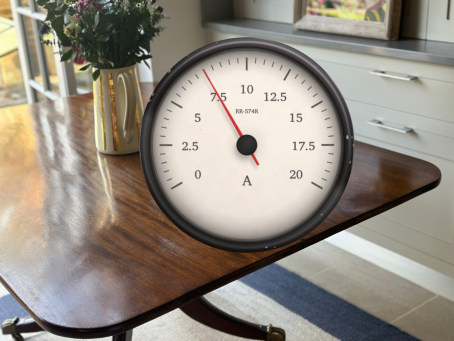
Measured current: 7.5 A
